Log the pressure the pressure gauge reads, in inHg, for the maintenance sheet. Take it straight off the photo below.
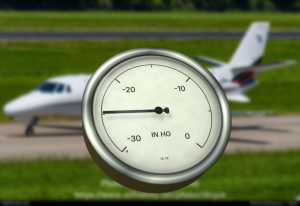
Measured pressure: -25 inHg
